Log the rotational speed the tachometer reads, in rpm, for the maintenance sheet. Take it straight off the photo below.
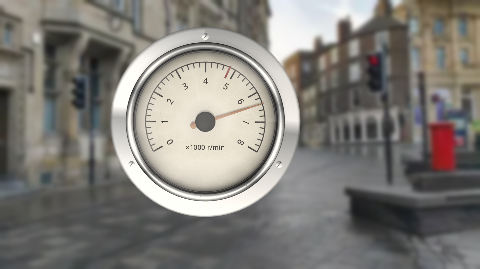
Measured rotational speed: 6400 rpm
